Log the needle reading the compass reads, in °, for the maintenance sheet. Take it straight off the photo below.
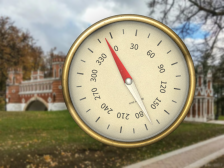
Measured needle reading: 352.5 °
